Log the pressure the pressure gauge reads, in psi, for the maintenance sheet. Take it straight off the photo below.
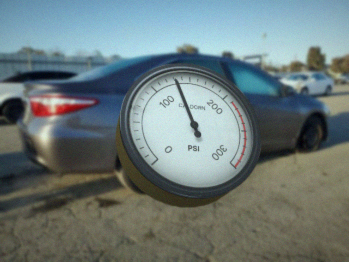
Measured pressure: 130 psi
